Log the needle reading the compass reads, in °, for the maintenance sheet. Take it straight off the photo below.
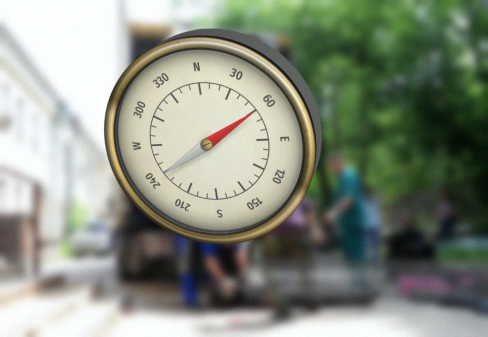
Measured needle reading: 60 °
